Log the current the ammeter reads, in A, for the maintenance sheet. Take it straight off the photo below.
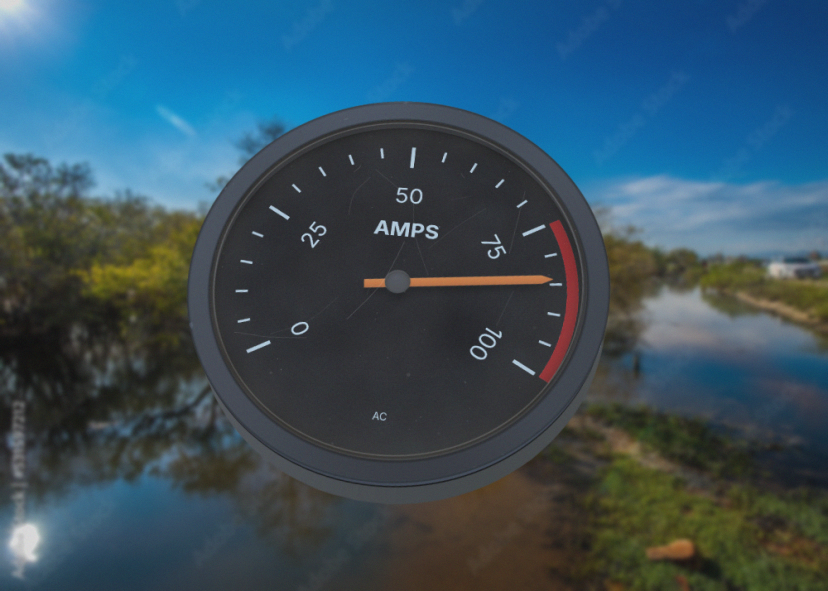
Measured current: 85 A
